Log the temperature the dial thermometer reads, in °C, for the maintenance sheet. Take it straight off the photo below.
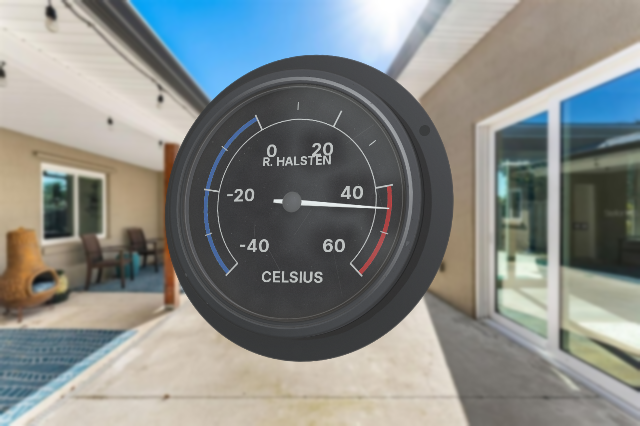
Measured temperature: 45 °C
